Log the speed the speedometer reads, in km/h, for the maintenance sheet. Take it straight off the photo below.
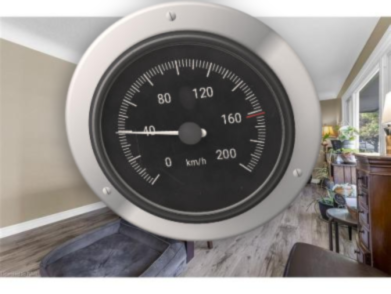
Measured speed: 40 km/h
